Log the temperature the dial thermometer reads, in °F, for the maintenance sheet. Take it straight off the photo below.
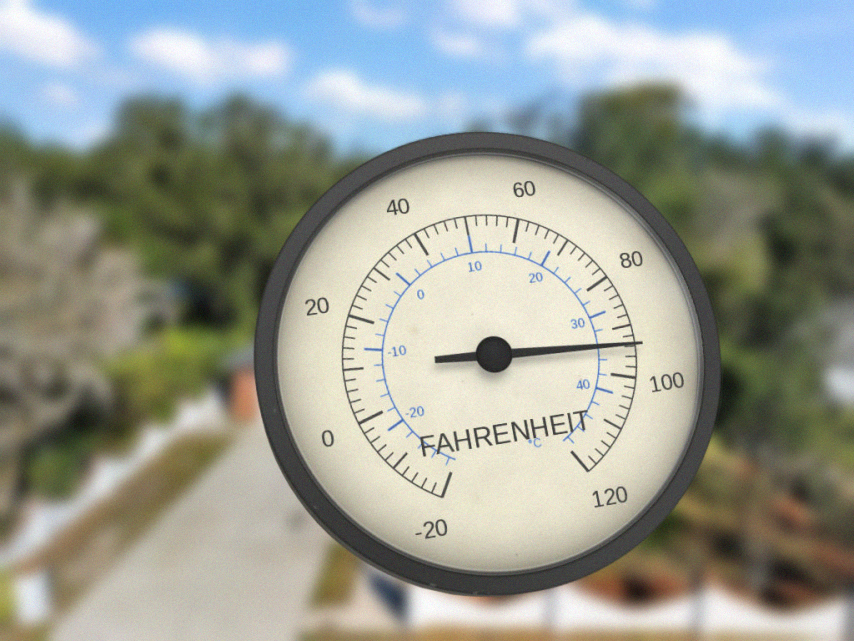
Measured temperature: 94 °F
